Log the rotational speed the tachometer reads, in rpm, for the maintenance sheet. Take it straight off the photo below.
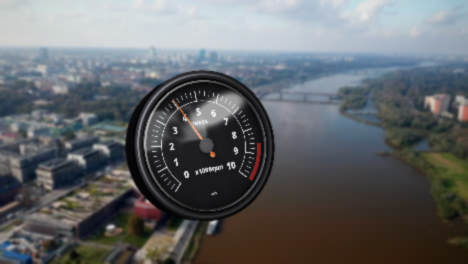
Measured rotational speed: 4000 rpm
